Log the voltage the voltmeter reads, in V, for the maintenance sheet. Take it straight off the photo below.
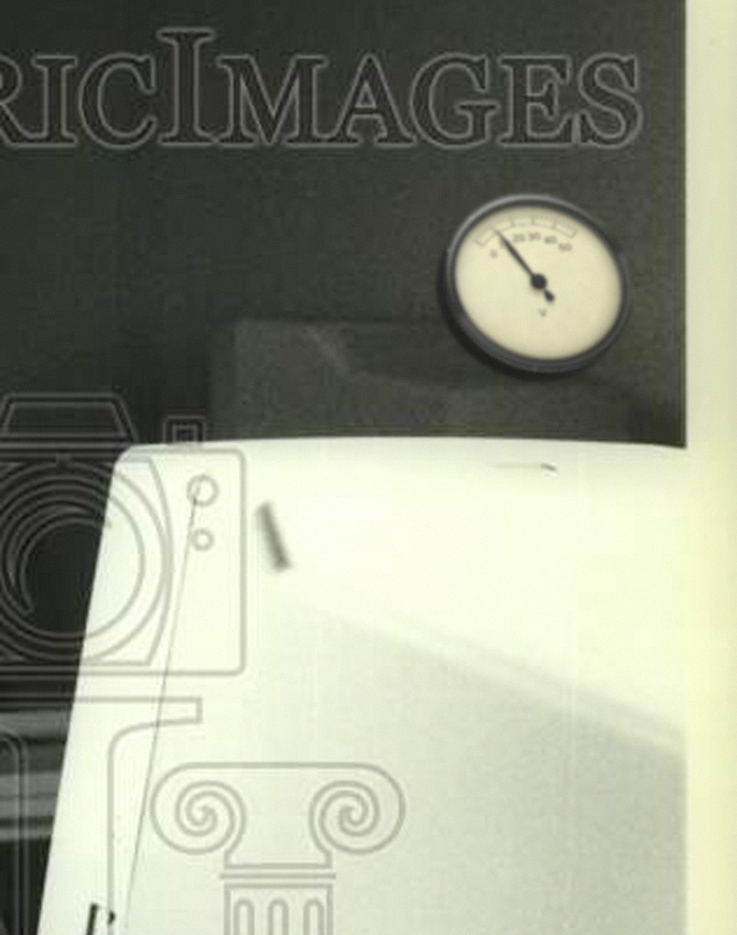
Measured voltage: 10 V
